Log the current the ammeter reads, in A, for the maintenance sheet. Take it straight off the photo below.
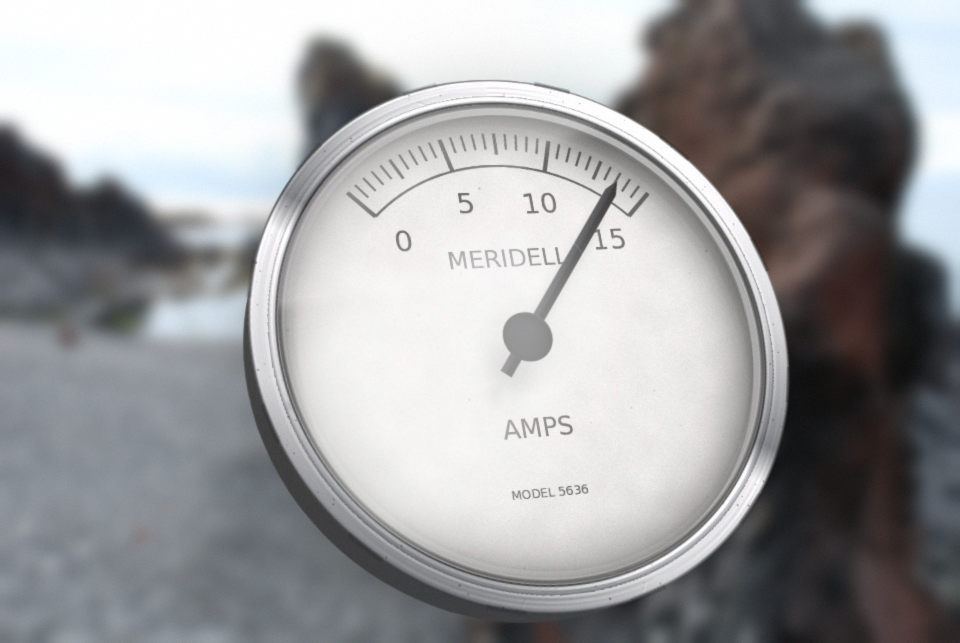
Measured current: 13.5 A
